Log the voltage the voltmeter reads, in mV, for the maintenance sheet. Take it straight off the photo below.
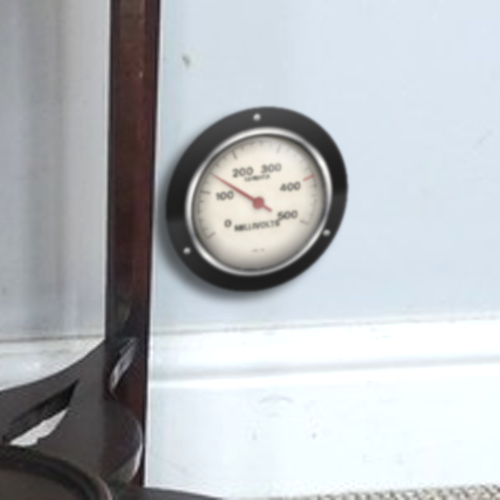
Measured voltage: 140 mV
